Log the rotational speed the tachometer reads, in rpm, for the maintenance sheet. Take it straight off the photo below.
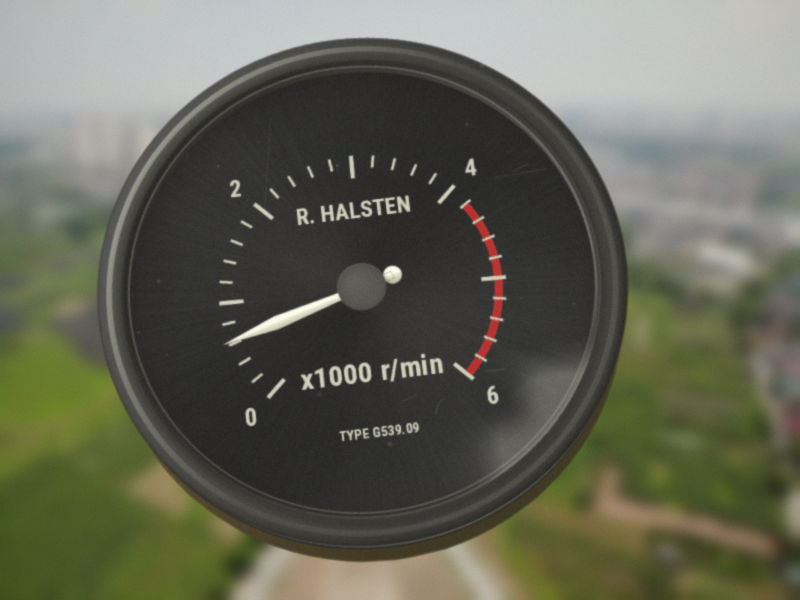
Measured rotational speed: 600 rpm
